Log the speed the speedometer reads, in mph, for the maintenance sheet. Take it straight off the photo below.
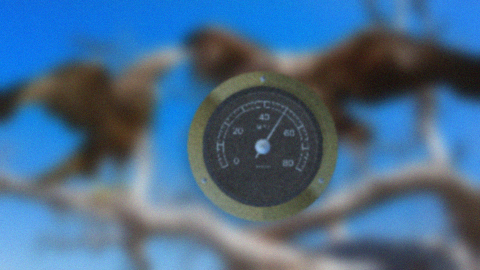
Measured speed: 50 mph
